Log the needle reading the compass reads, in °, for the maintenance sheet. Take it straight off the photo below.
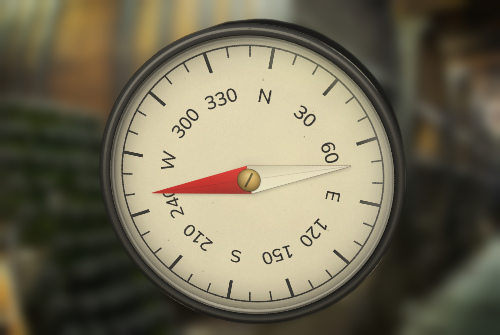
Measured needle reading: 250 °
